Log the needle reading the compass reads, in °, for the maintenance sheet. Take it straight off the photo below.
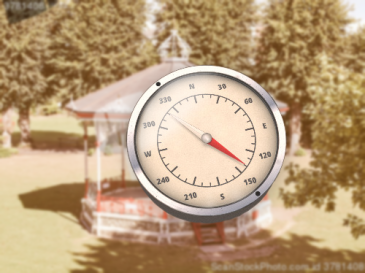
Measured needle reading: 140 °
